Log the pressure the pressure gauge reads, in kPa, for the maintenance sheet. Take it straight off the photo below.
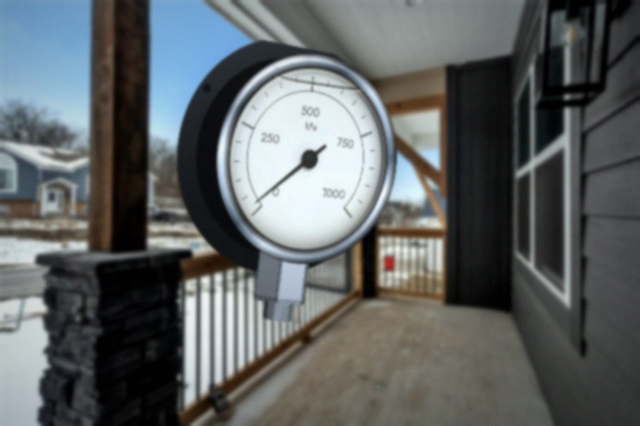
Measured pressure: 25 kPa
